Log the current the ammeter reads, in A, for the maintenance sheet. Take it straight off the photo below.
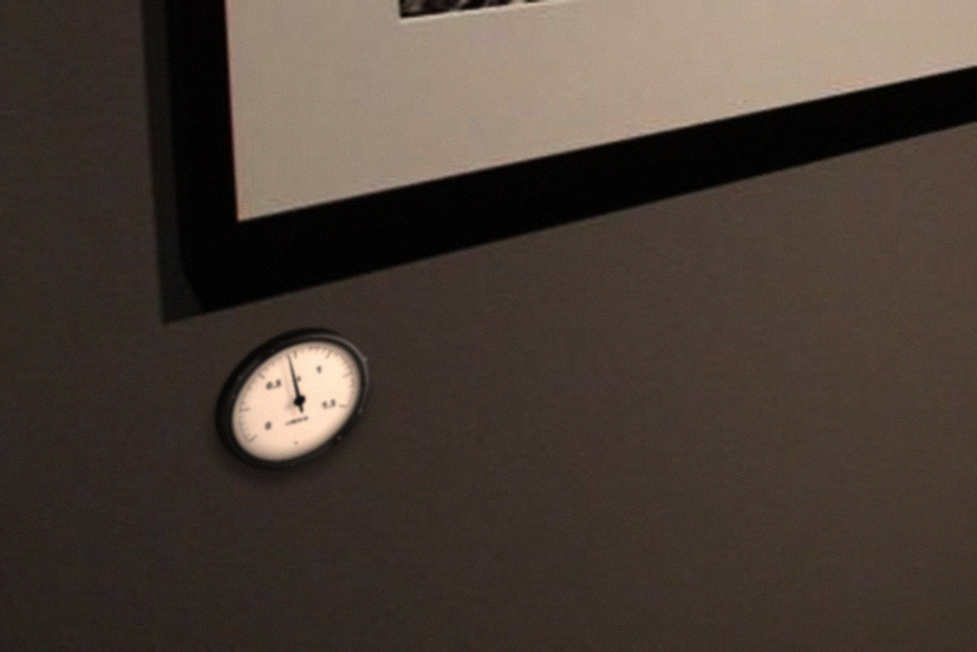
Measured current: 0.7 A
